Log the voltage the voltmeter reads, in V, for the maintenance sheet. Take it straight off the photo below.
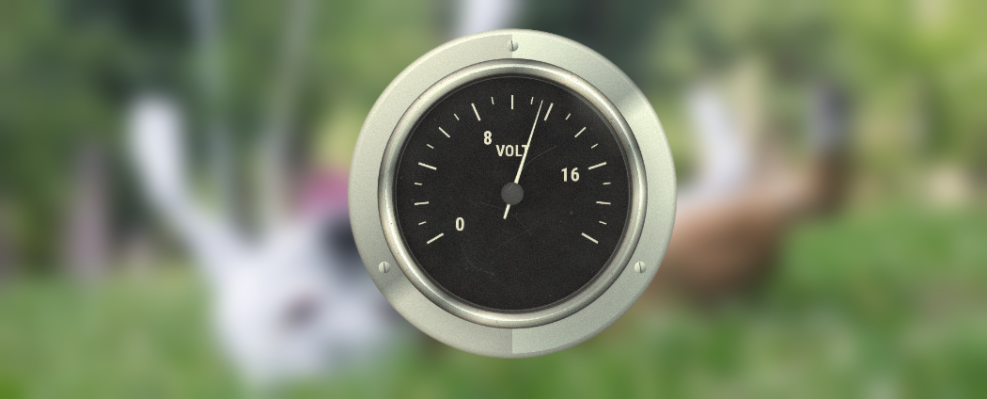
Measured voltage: 11.5 V
